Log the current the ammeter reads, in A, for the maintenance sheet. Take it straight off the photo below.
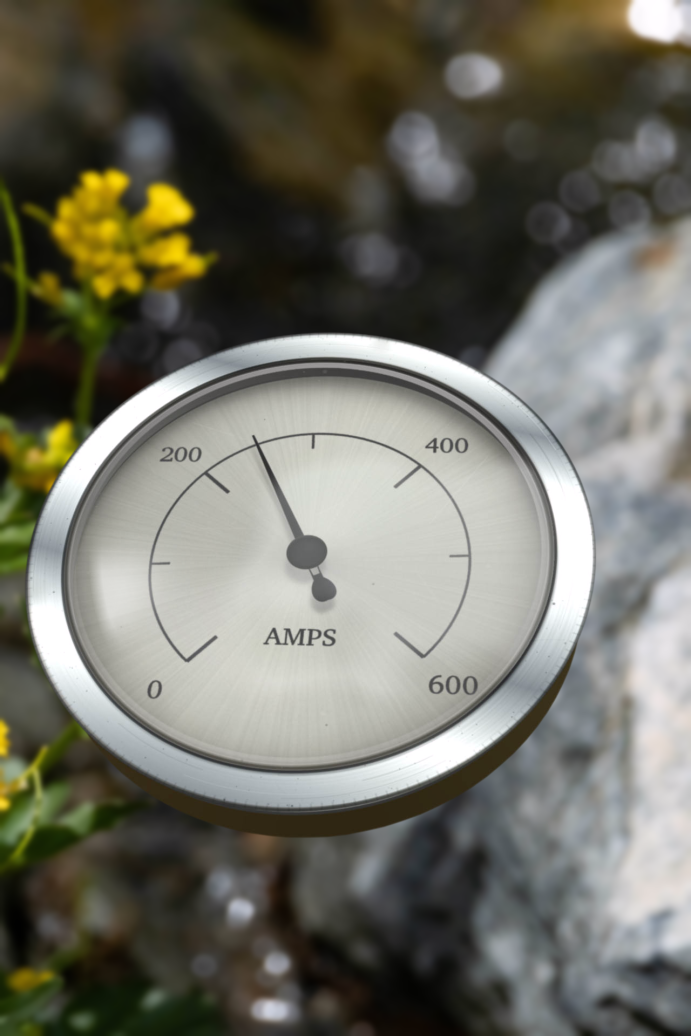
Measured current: 250 A
